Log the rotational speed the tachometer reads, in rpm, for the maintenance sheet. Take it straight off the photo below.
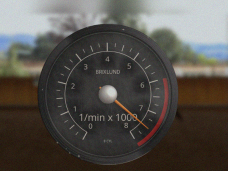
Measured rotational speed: 7500 rpm
